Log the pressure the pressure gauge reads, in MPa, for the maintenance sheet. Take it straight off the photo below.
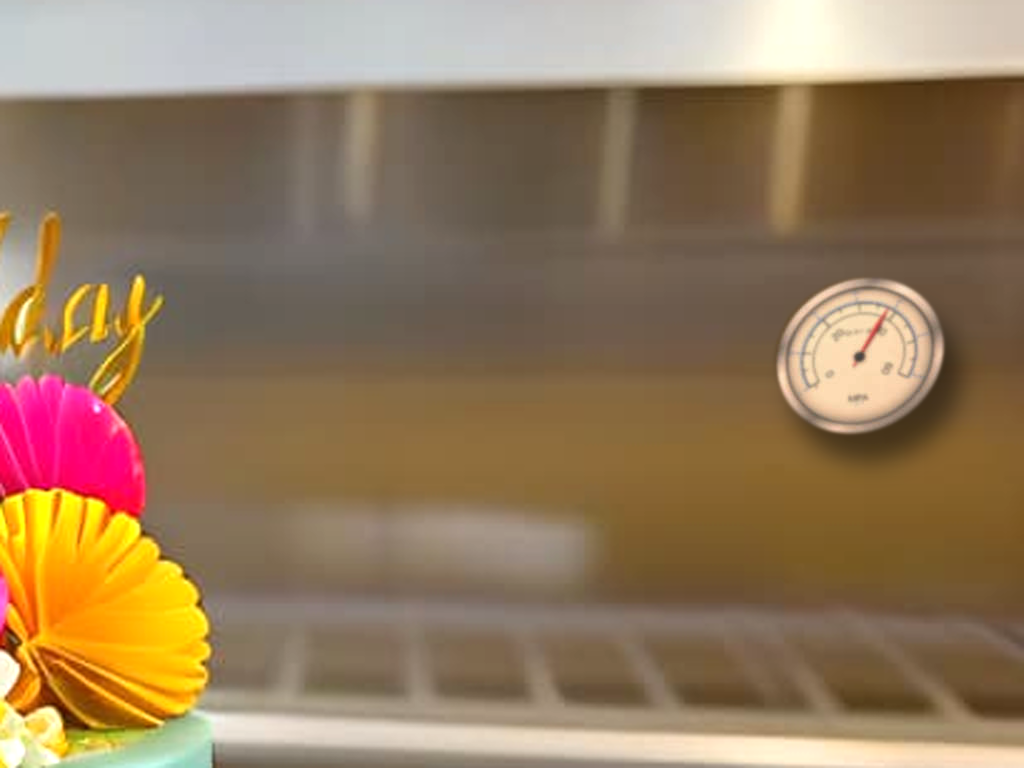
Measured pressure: 37.5 MPa
